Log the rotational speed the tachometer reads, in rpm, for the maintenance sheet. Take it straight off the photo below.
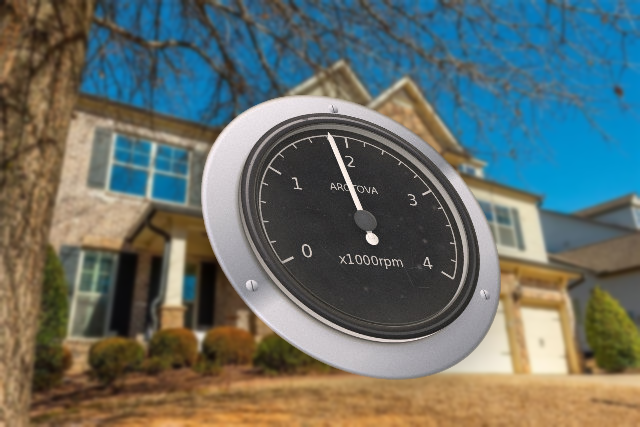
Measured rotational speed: 1800 rpm
